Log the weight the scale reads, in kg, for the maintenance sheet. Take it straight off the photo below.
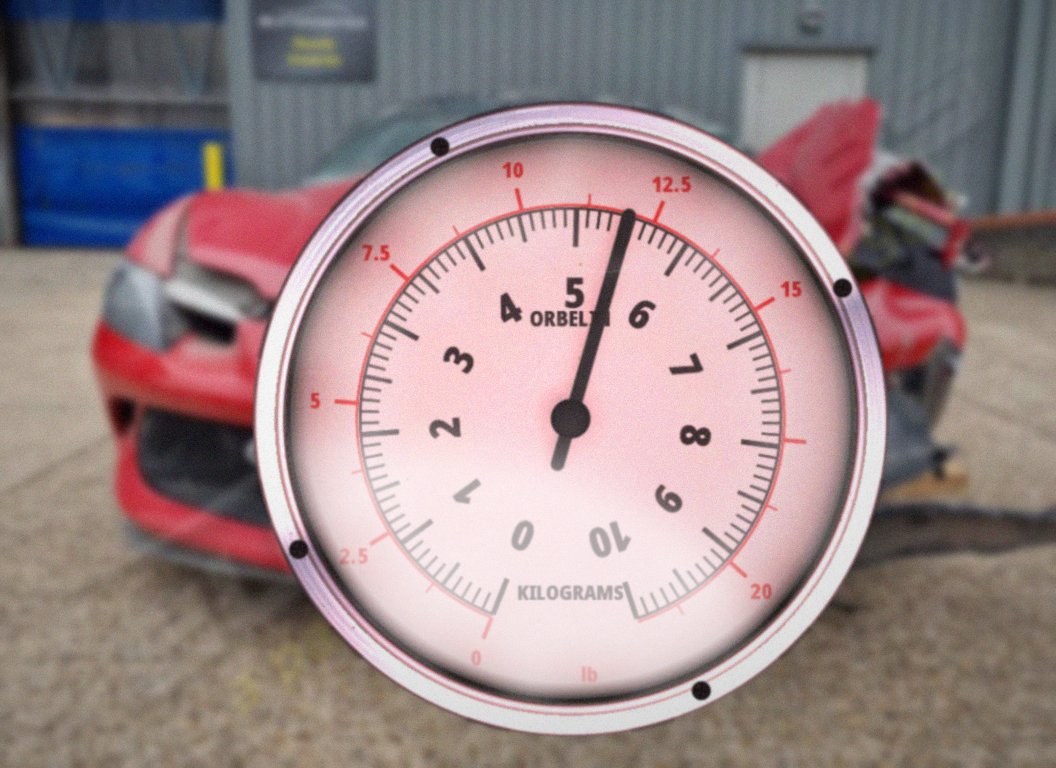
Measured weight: 5.45 kg
